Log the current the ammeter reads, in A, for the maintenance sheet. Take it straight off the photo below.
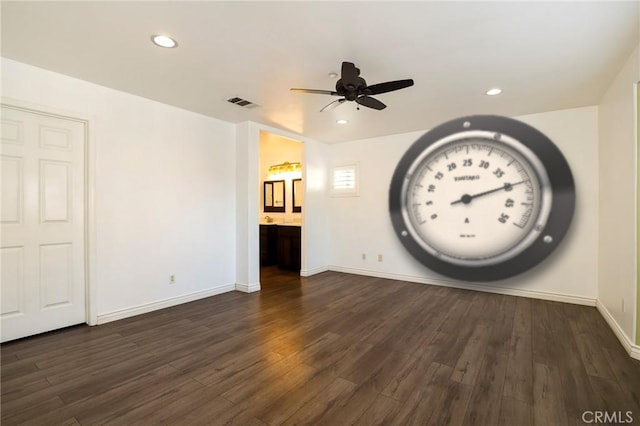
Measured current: 40 A
